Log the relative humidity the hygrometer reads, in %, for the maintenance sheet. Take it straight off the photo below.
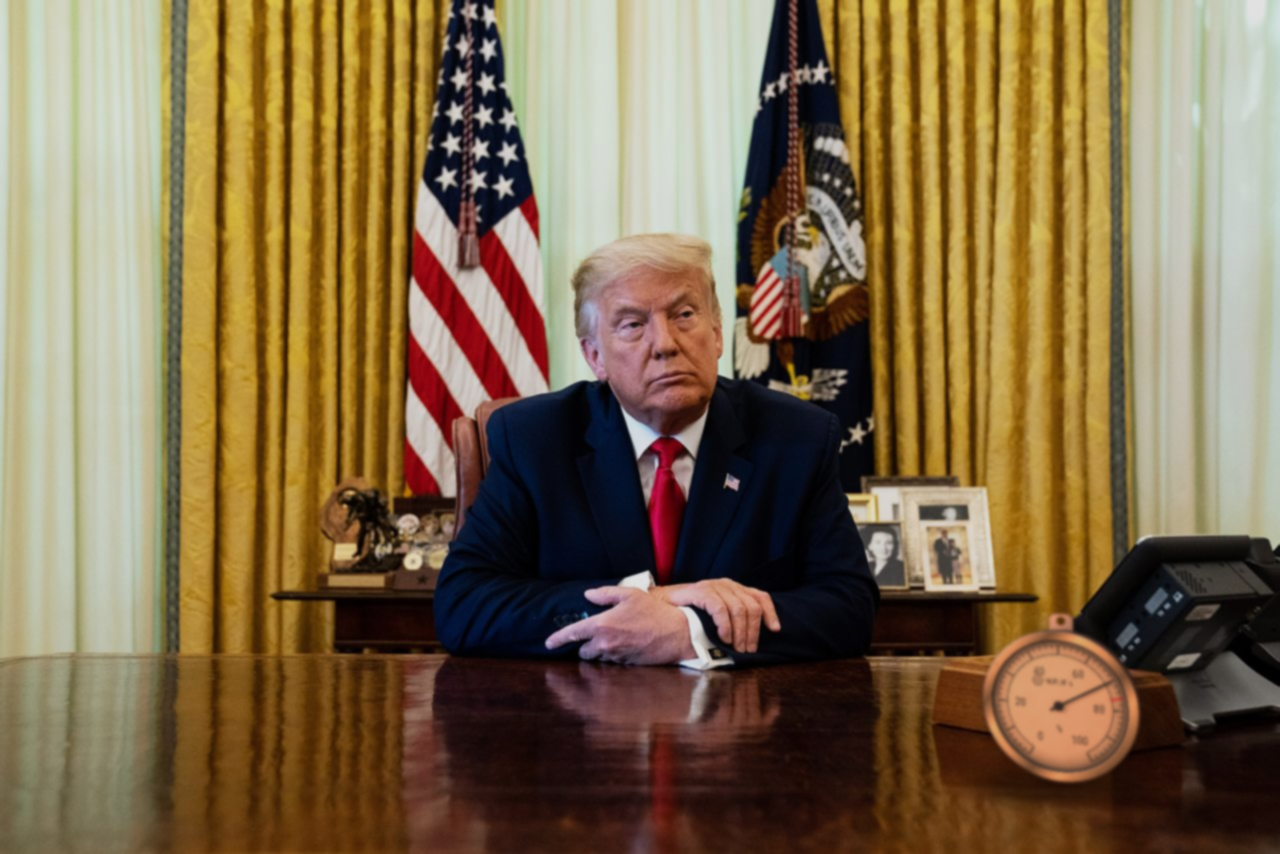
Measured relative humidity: 70 %
